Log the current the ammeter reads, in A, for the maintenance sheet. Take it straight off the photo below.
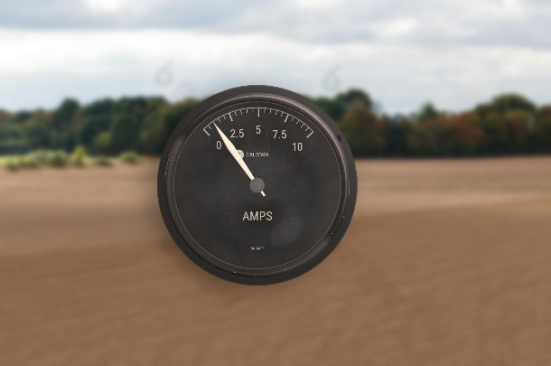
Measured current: 1 A
